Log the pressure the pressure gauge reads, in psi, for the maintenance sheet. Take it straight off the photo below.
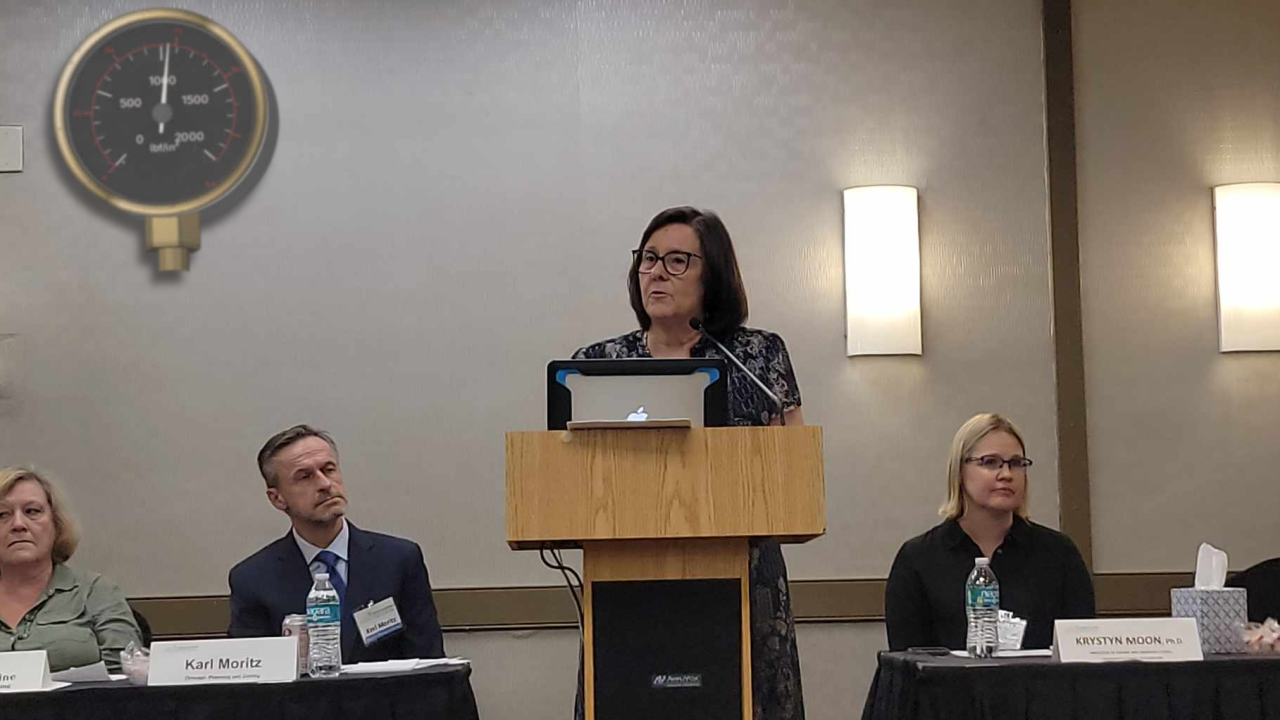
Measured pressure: 1050 psi
